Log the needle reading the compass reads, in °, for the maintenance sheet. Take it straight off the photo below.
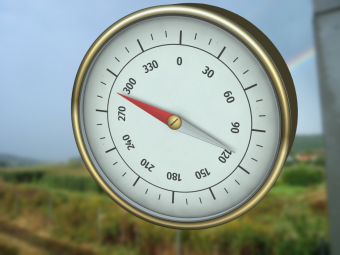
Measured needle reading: 290 °
